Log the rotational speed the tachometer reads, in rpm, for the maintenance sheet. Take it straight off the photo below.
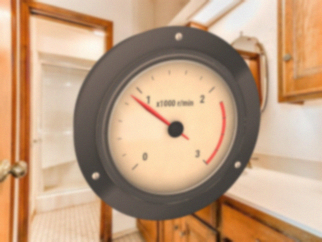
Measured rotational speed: 900 rpm
